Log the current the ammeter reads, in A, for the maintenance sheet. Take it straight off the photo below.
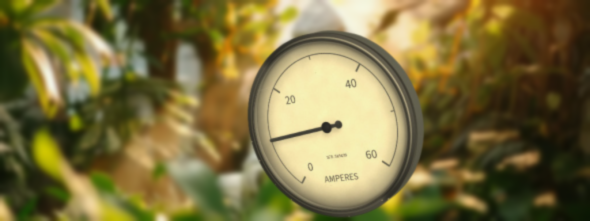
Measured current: 10 A
